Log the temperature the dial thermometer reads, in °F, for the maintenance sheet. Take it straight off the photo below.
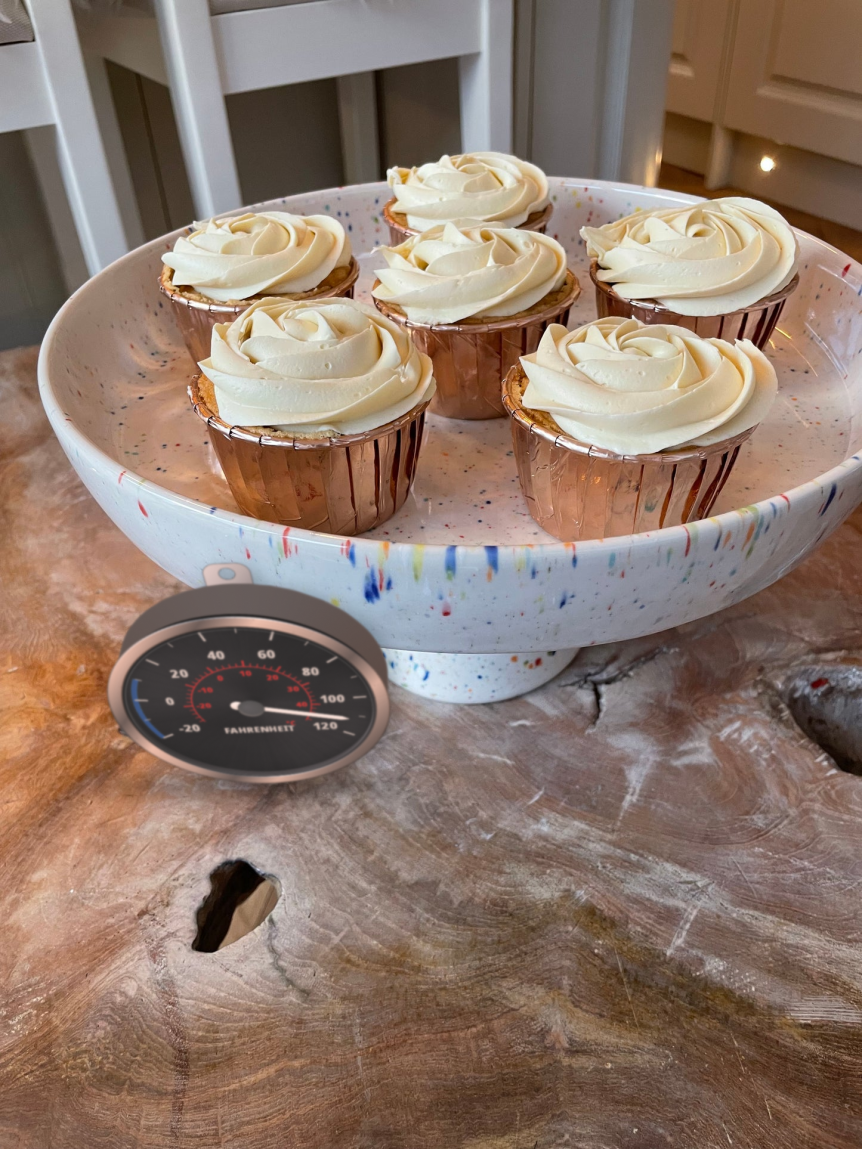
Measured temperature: 110 °F
